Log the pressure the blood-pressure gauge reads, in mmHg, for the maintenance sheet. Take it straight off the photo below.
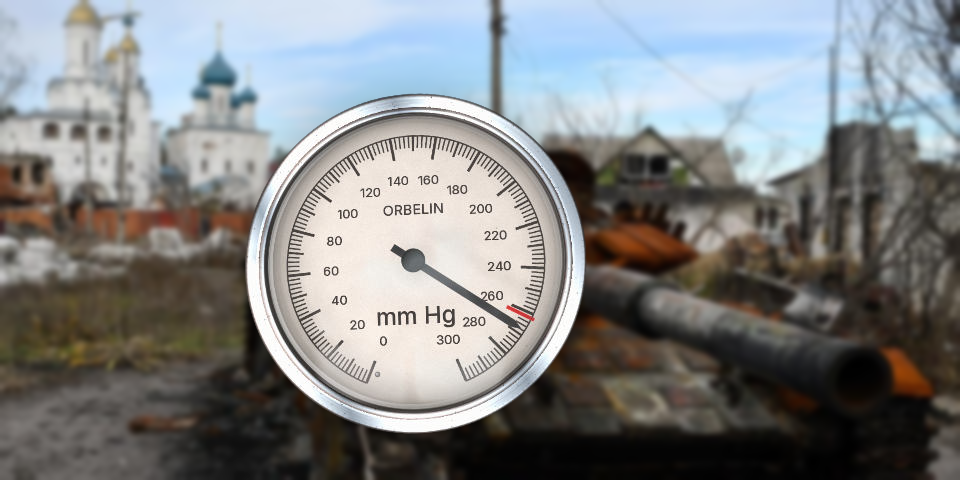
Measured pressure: 268 mmHg
